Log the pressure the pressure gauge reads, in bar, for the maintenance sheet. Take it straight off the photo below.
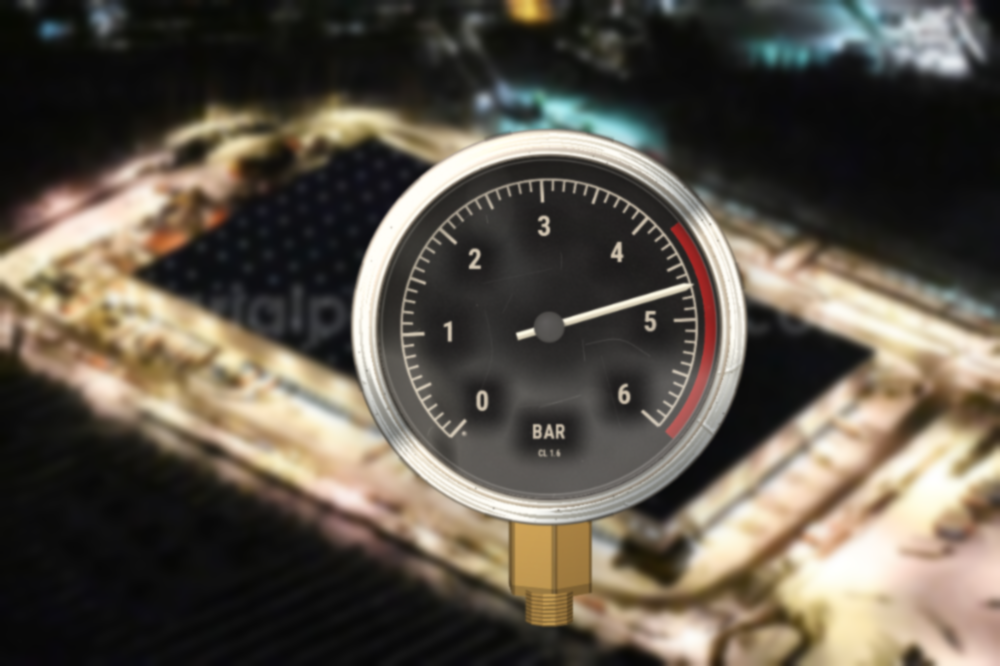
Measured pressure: 4.7 bar
